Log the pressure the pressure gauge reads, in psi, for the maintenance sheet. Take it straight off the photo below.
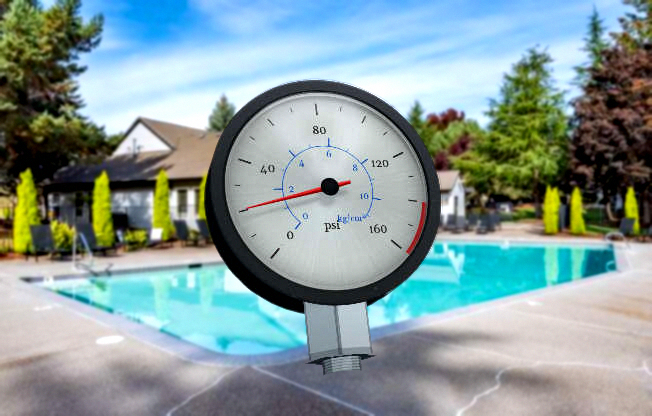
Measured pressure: 20 psi
